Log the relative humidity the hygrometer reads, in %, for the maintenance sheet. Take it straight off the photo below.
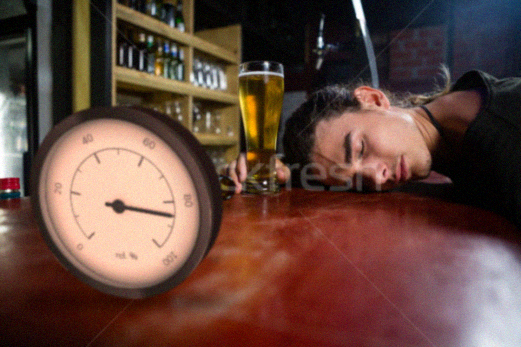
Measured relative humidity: 85 %
